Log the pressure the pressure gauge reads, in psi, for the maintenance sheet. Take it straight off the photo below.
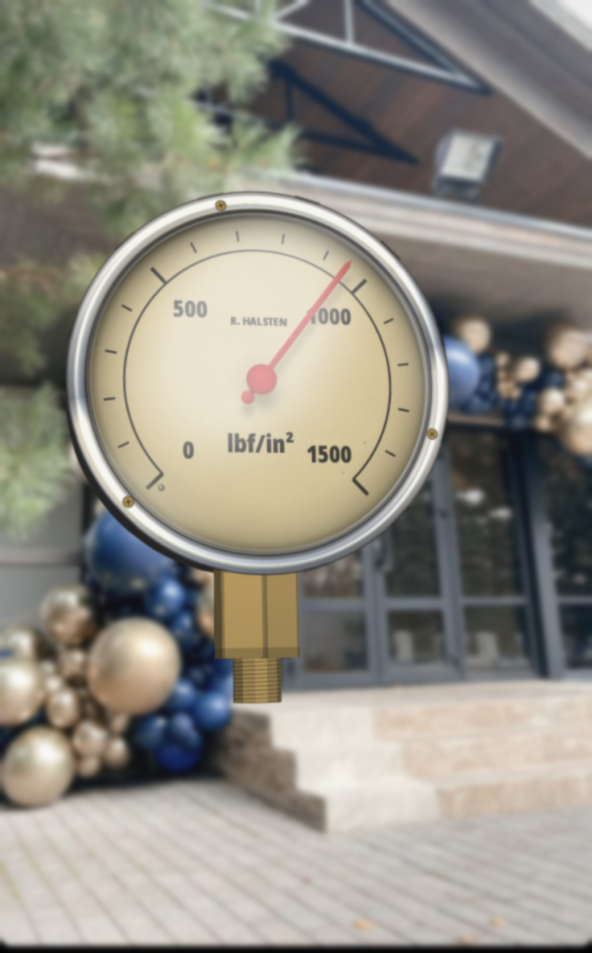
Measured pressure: 950 psi
